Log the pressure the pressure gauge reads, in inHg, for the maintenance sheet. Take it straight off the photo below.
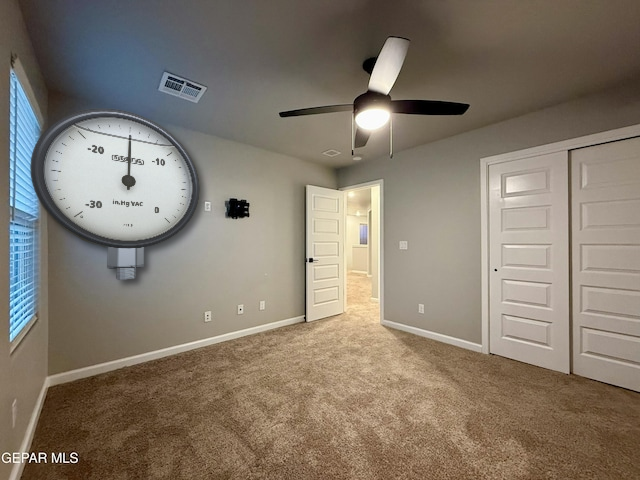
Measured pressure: -15 inHg
